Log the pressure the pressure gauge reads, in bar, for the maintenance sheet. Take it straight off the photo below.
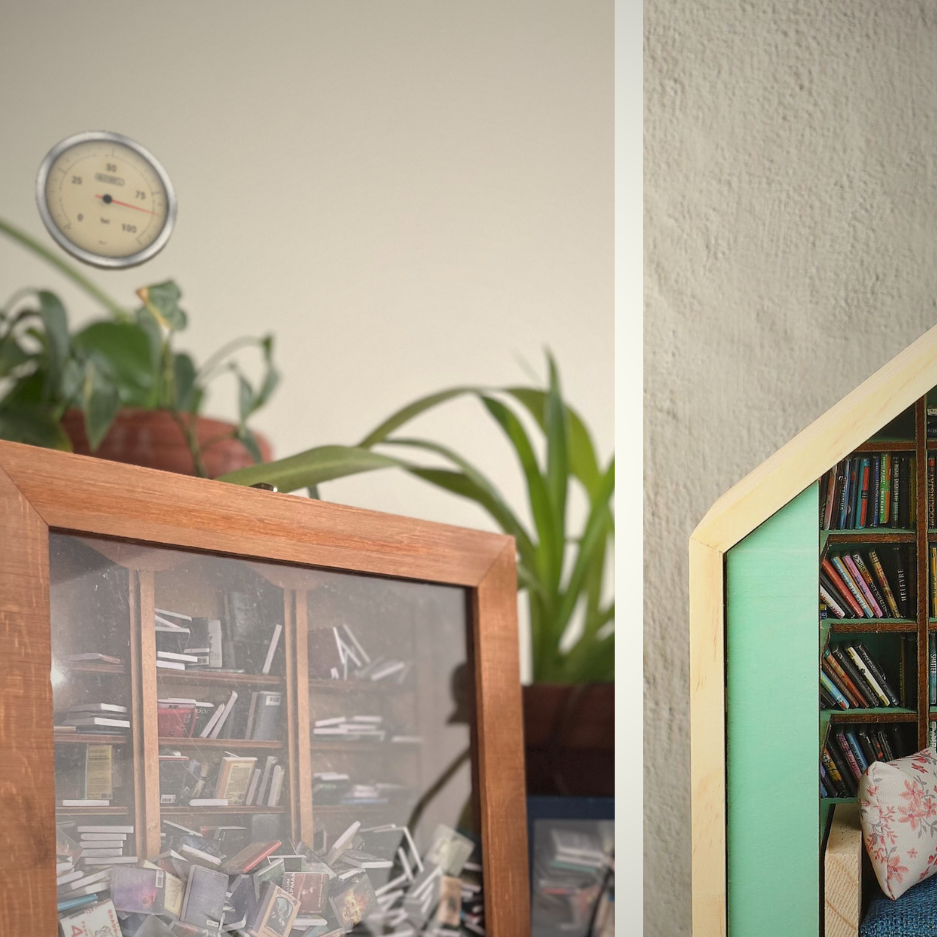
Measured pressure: 85 bar
